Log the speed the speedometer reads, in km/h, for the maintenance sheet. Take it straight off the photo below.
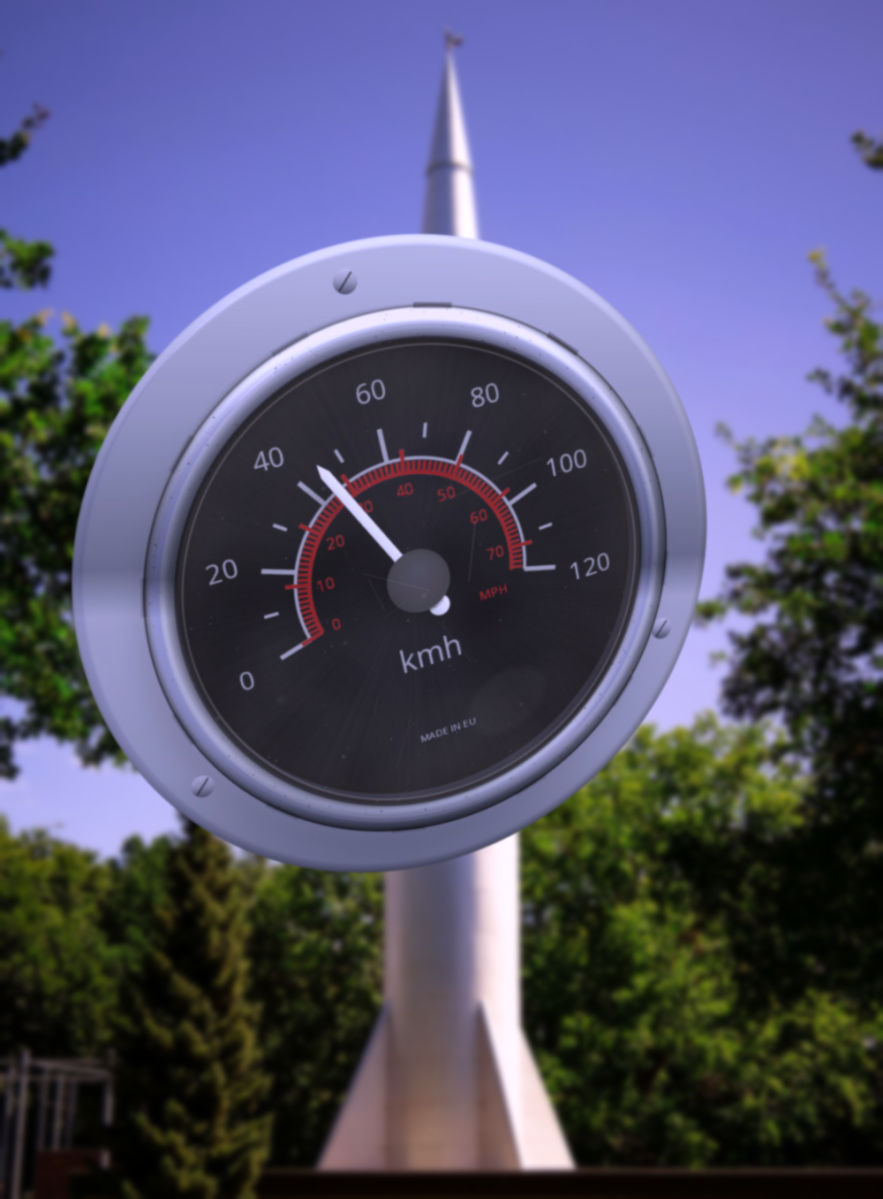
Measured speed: 45 km/h
